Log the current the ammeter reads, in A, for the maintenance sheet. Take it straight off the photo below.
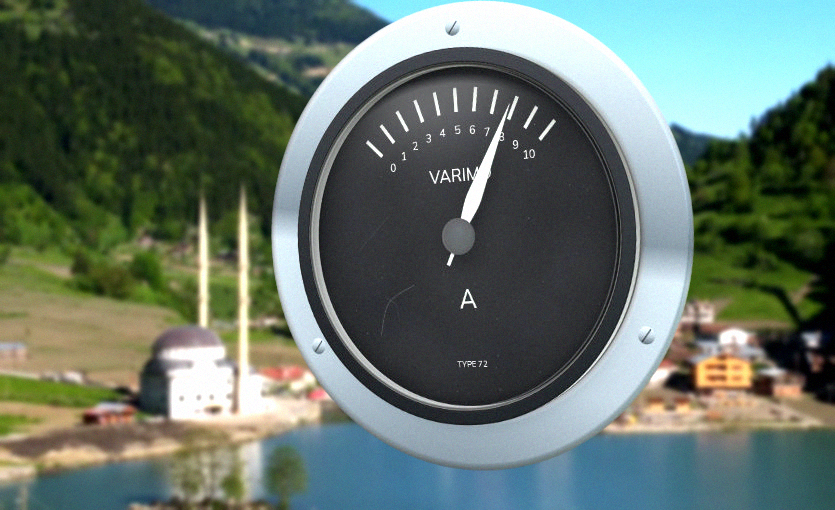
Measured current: 8 A
